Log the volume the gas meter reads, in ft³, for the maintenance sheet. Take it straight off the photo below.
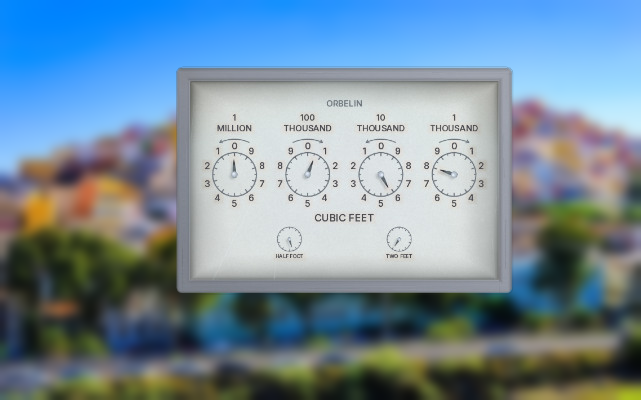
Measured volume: 5800 ft³
